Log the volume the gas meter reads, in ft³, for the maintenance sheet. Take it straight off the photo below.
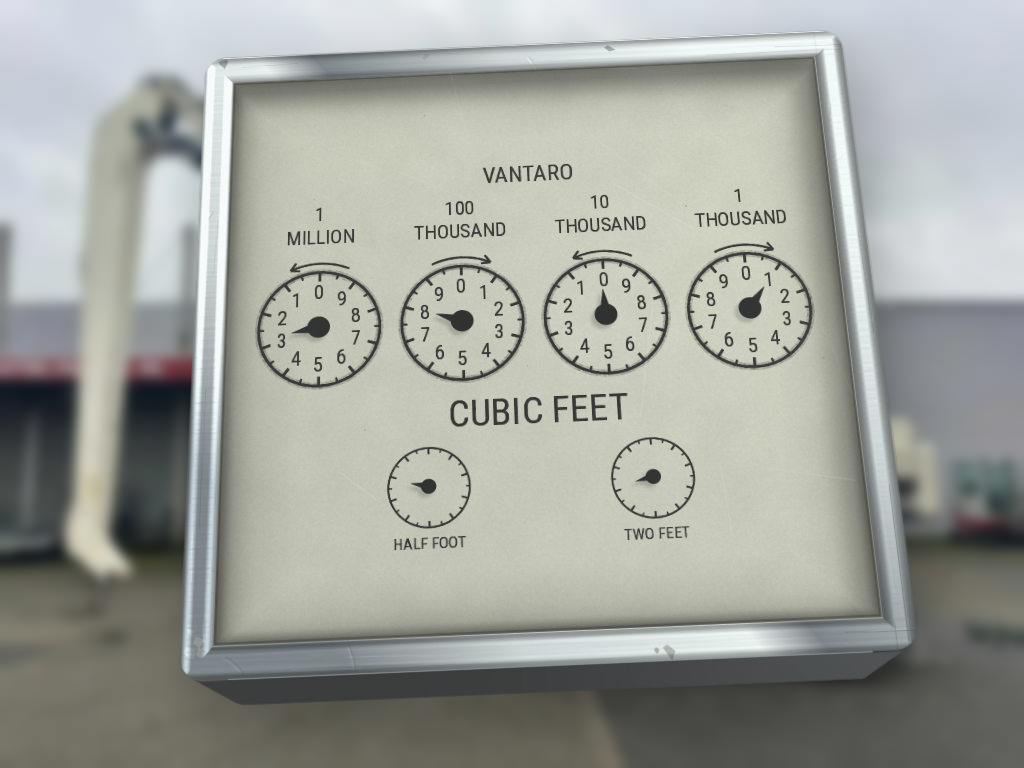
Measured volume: 280100 ft³
